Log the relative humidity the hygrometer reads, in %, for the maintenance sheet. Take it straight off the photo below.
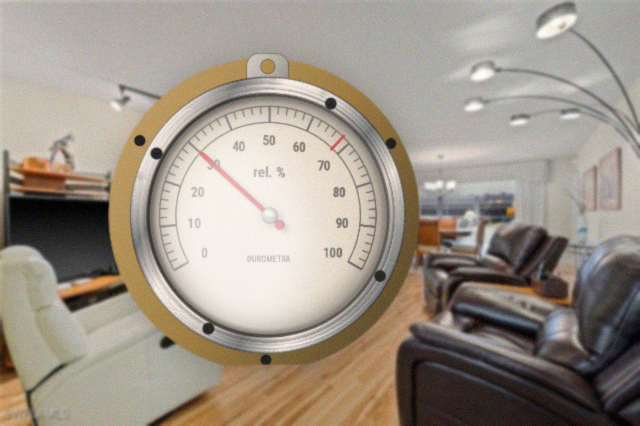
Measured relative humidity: 30 %
